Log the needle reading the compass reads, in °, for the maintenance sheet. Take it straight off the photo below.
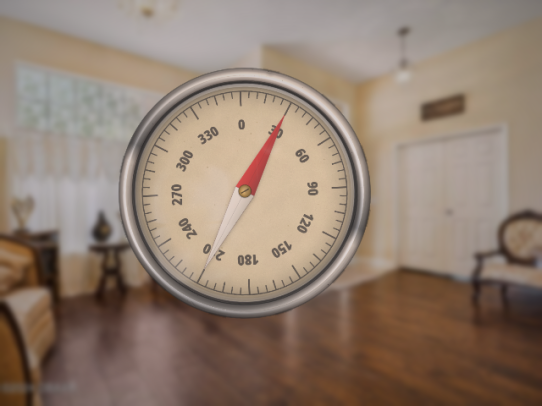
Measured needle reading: 30 °
